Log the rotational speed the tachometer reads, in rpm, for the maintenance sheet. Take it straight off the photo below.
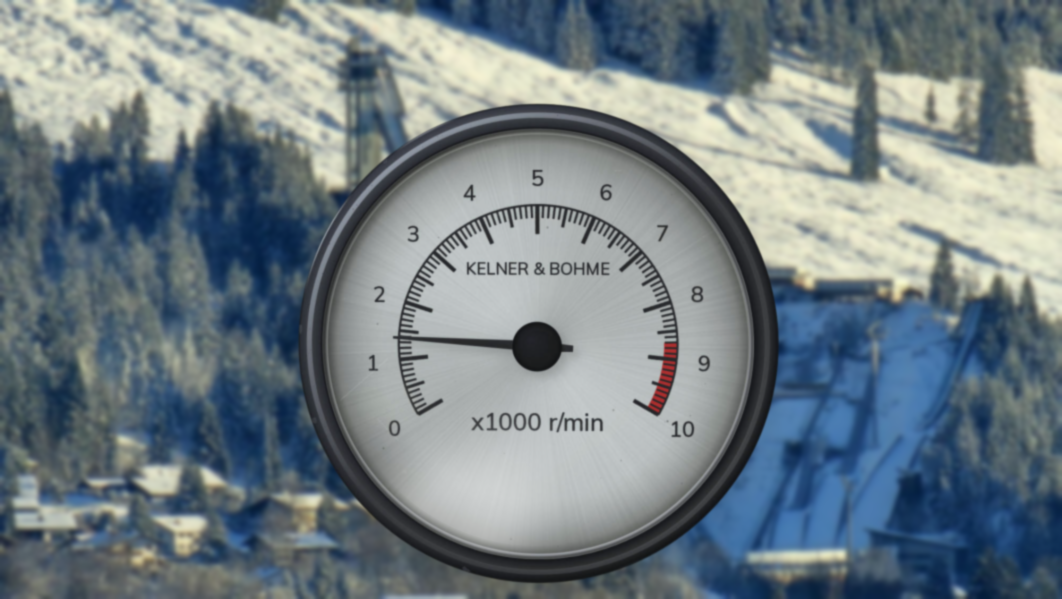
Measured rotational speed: 1400 rpm
